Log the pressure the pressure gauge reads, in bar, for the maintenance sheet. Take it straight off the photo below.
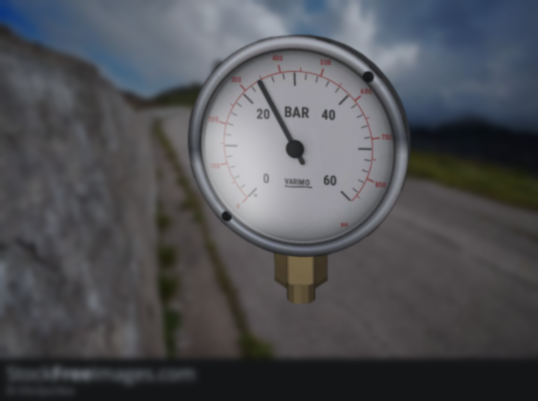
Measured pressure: 24 bar
